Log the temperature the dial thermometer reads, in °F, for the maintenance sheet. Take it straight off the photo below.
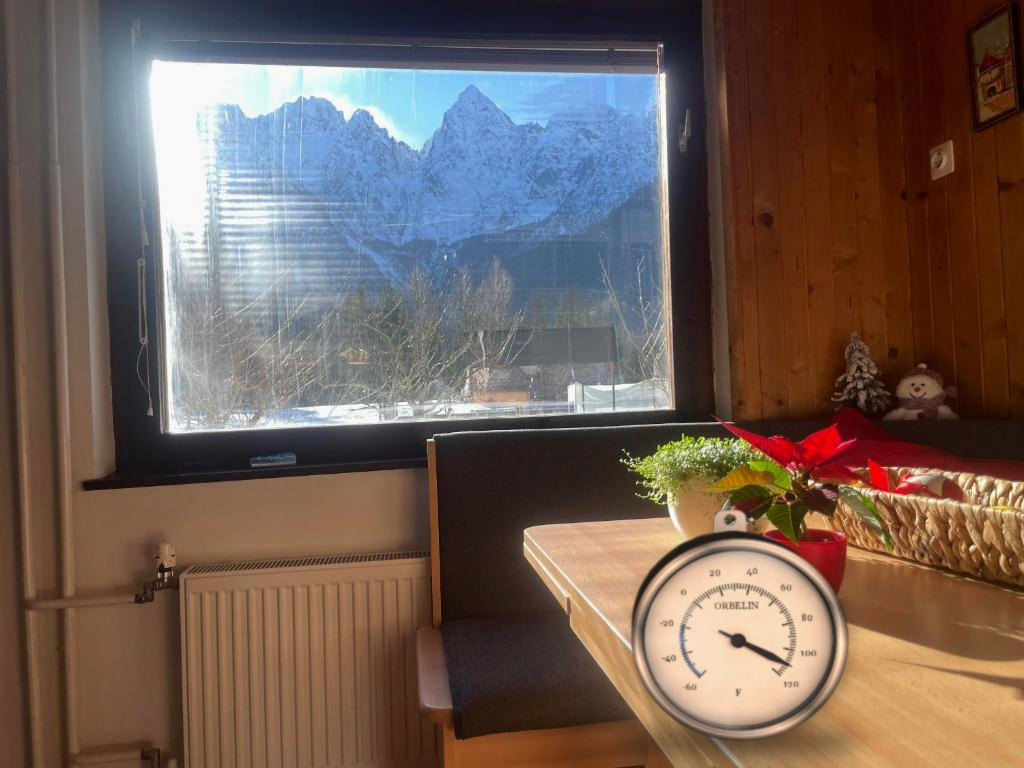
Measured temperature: 110 °F
